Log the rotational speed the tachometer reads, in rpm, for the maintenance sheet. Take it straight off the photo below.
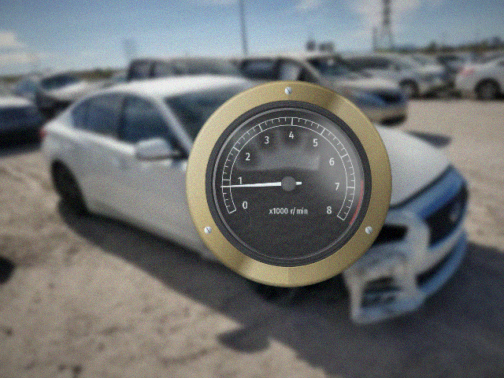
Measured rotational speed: 800 rpm
